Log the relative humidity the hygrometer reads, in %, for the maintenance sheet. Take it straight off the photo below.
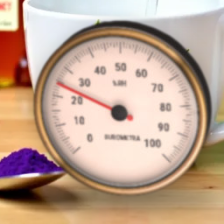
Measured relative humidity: 25 %
